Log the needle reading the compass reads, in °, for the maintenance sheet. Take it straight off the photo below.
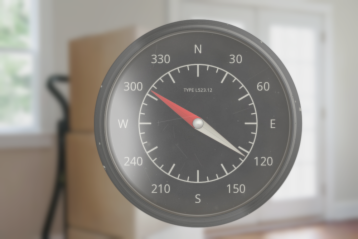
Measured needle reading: 305 °
